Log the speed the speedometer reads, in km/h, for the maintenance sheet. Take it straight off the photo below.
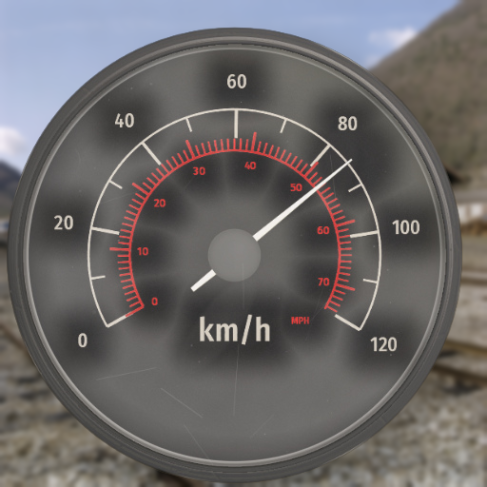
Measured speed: 85 km/h
